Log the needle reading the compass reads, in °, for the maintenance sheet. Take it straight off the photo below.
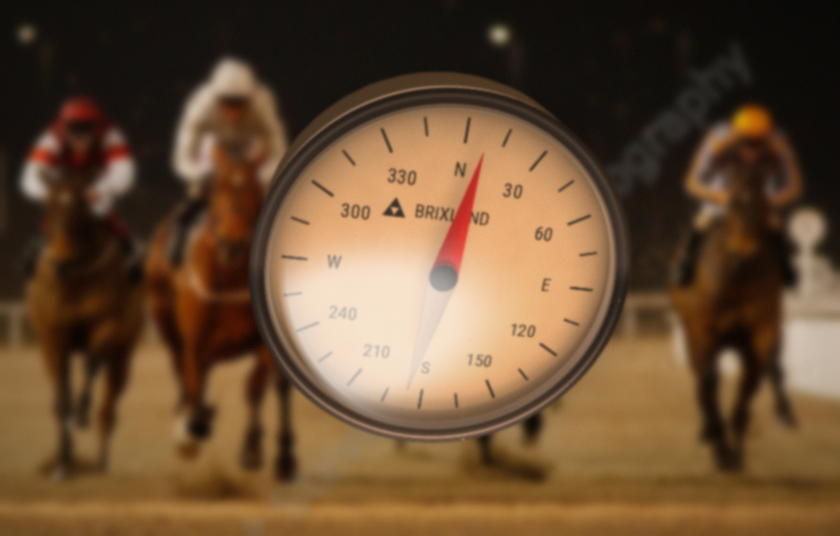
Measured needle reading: 7.5 °
